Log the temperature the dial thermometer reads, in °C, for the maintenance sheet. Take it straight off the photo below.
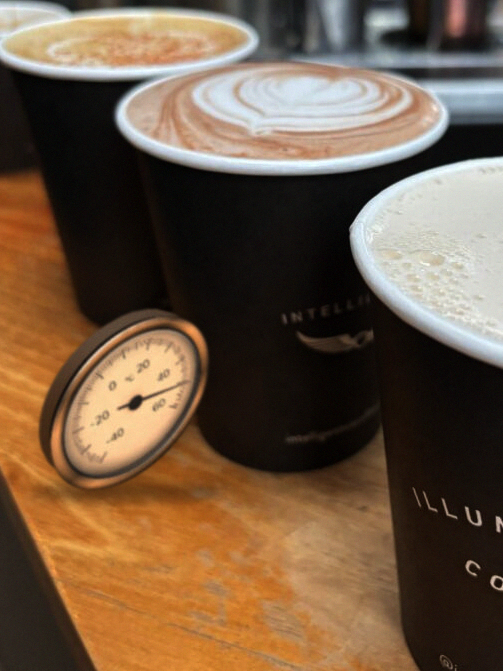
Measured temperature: 50 °C
